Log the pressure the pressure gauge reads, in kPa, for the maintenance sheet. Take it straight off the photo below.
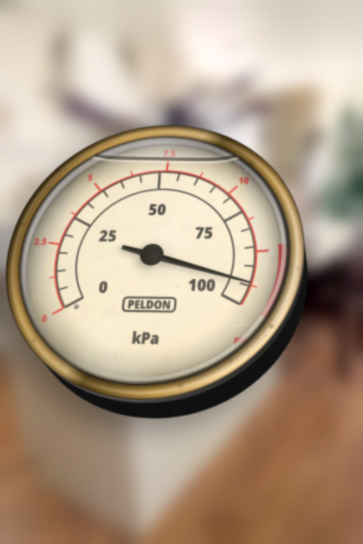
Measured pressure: 95 kPa
